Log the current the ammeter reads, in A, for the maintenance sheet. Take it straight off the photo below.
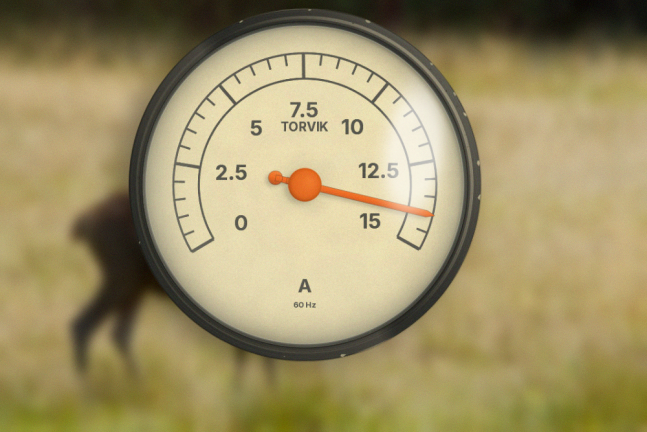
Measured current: 14 A
